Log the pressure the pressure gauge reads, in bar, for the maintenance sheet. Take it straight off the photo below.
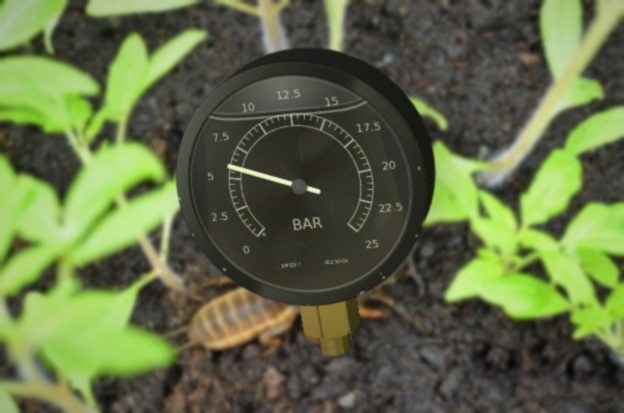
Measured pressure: 6 bar
